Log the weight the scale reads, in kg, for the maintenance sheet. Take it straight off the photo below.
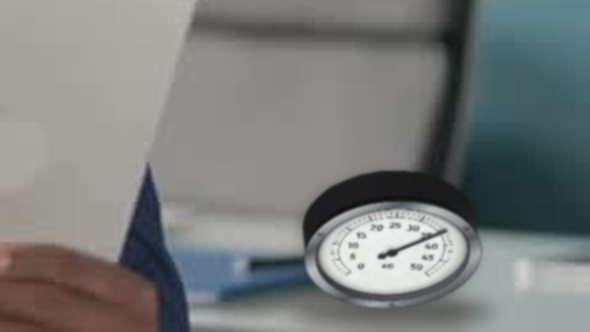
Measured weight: 35 kg
